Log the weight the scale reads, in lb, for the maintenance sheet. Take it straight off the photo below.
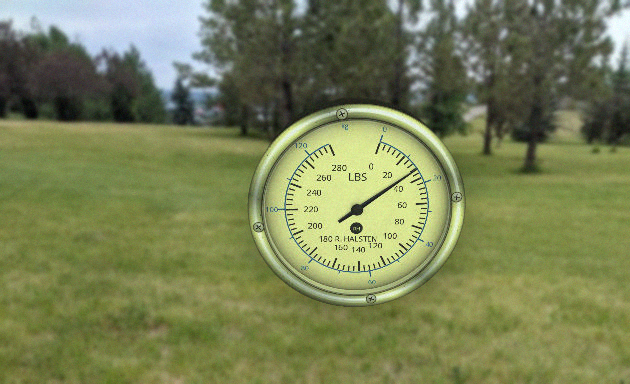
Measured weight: 32 lb
